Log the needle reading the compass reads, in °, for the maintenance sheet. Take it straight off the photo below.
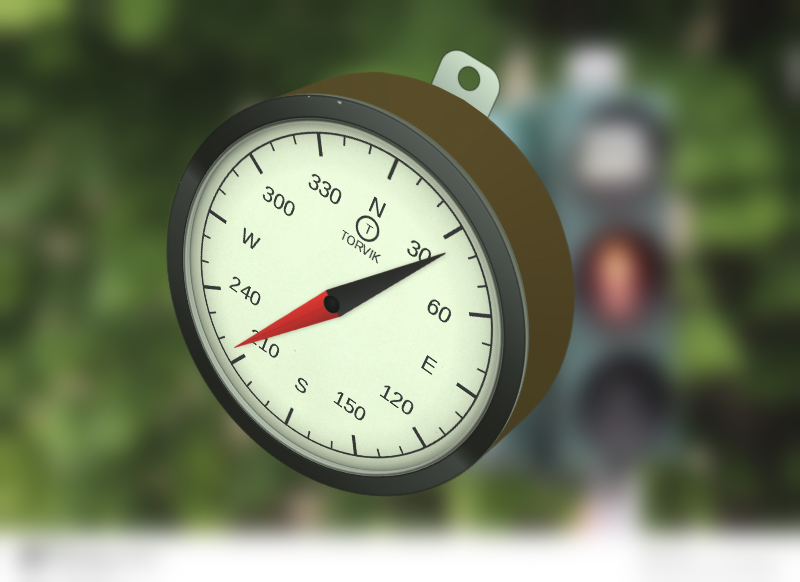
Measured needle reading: 215 °
